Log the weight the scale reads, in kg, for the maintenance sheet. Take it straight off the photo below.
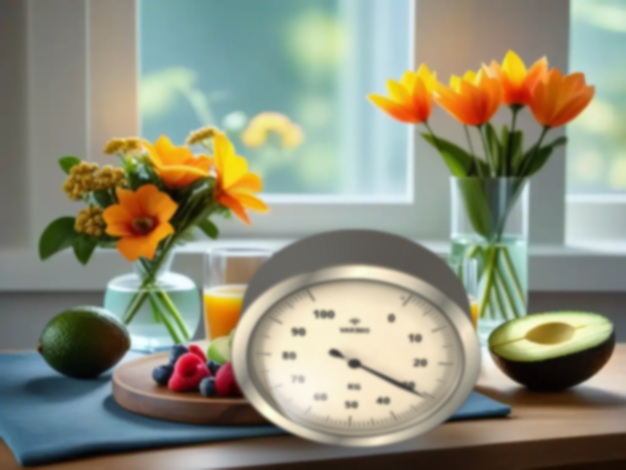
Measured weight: 30 kg
